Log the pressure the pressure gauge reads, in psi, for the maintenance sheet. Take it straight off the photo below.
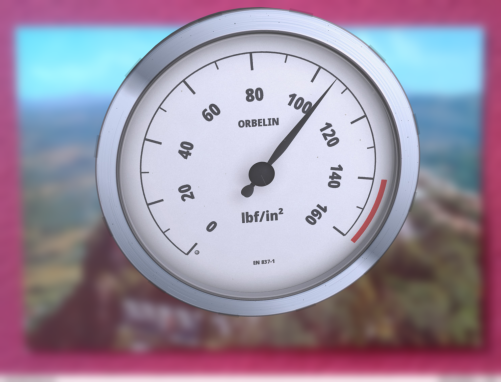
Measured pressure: 105 psi
